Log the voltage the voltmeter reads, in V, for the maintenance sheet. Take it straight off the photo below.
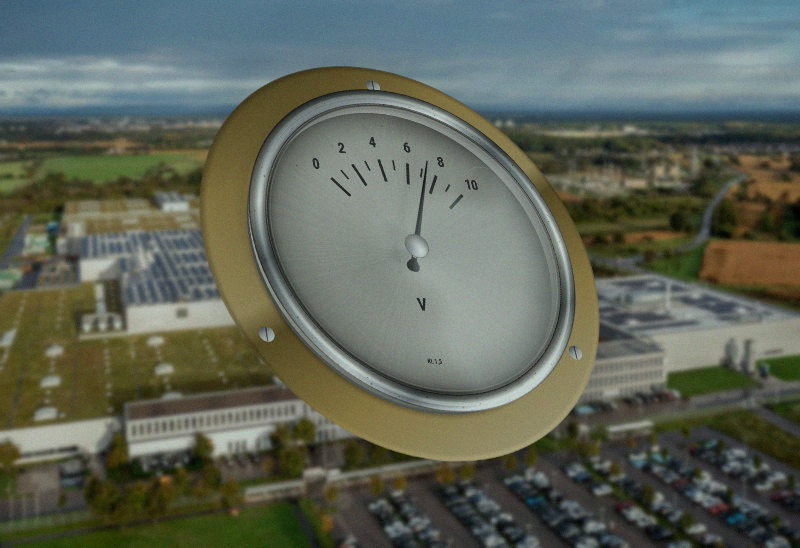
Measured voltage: 7 V
